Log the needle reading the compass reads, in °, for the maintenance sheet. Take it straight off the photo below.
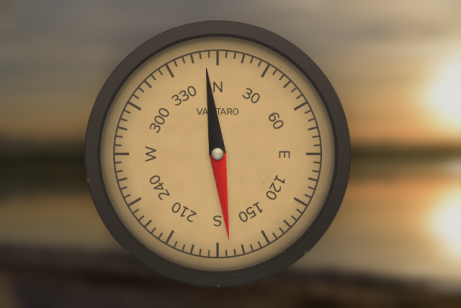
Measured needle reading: 172.5 °
